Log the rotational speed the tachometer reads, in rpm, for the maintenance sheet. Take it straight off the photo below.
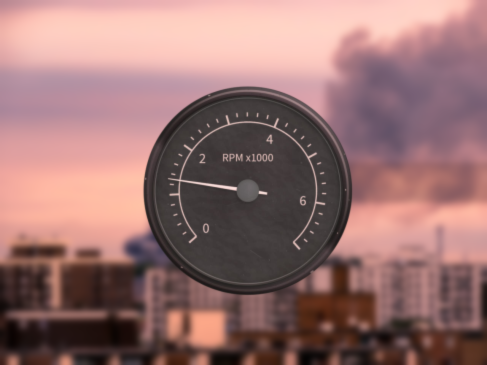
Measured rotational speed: 1300 rpm
